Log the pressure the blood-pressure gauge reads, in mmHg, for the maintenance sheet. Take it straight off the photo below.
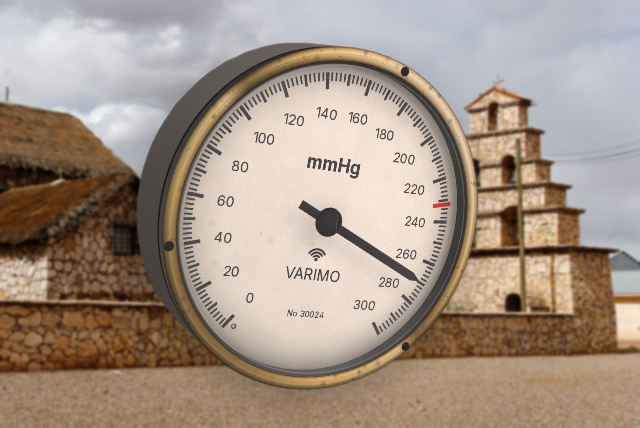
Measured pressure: 270 mmHg
